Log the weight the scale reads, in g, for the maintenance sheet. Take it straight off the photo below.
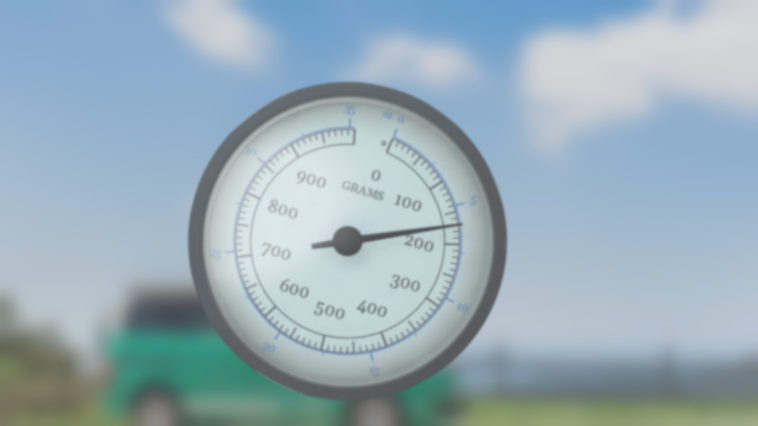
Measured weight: 170 g
